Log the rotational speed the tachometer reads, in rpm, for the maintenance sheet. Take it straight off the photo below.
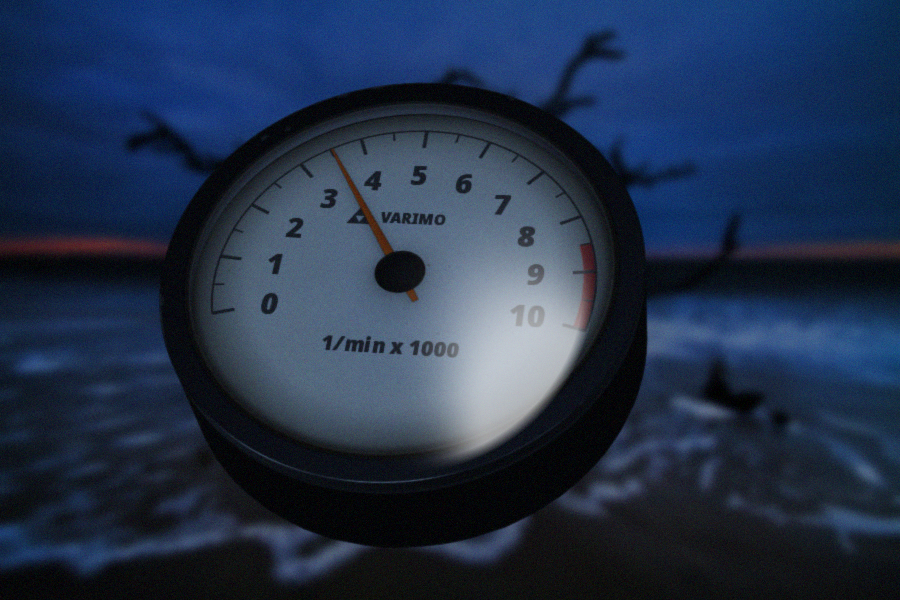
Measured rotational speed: 3500 rpm
